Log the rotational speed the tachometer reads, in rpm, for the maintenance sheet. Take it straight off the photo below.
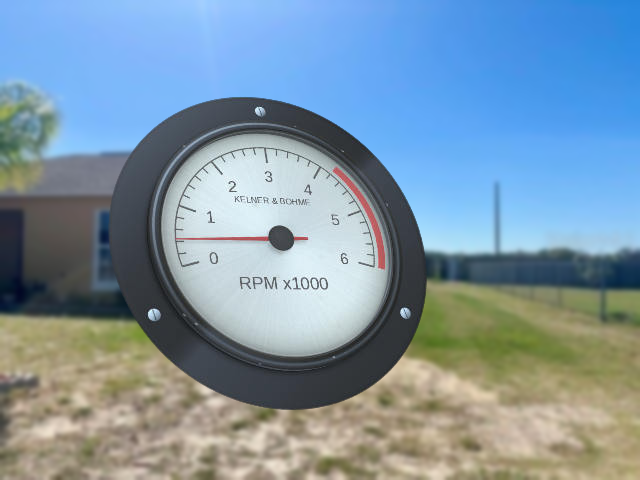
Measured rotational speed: 400 rpm
